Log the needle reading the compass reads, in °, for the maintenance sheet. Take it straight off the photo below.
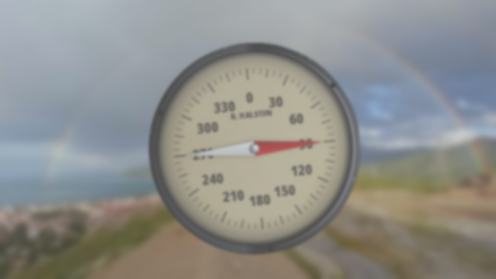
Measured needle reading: 90 °
